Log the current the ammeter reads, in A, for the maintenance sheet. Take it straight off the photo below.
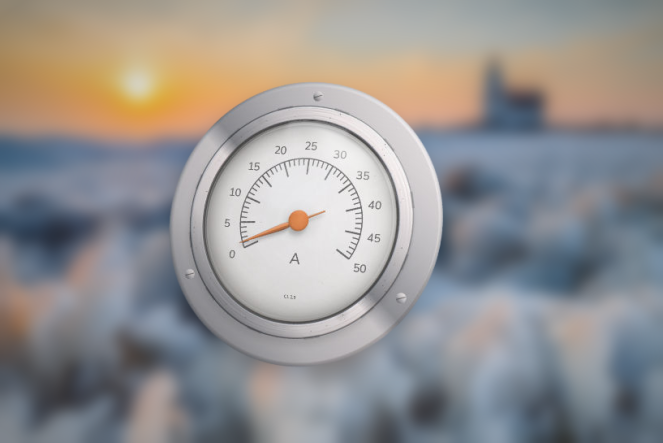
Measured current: 1 A
